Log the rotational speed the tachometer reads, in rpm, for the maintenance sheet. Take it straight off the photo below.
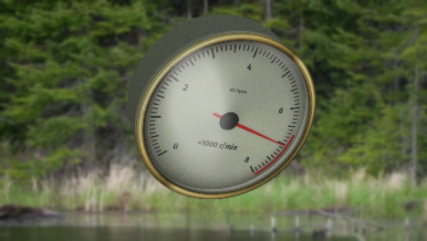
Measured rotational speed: 7000 rpm
